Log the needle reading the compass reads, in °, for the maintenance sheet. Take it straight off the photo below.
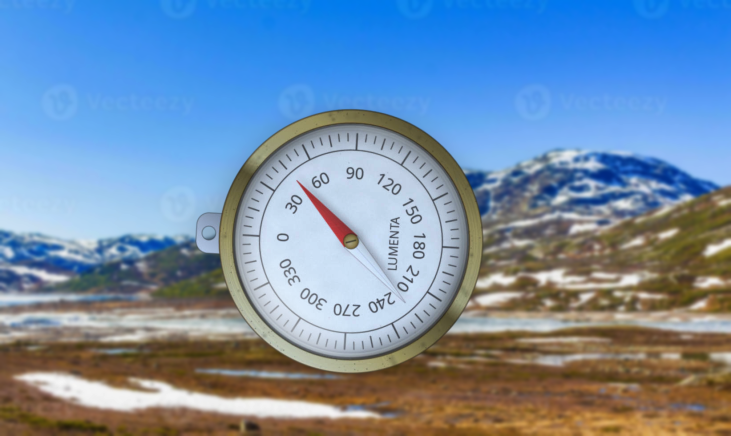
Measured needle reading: 45 °
